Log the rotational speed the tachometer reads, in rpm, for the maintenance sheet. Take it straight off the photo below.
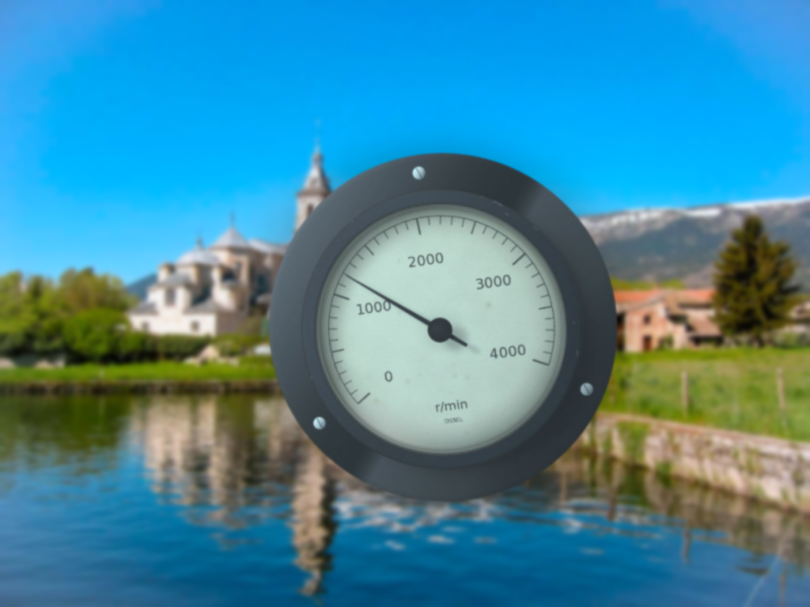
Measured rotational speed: 1200 rpm
